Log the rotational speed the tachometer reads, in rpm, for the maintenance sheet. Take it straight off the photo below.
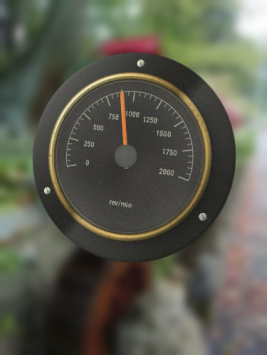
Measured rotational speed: 900 rpm
